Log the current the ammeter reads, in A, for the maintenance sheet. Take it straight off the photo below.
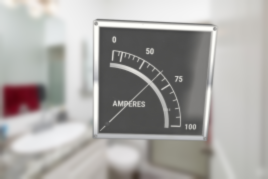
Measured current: 65 A
